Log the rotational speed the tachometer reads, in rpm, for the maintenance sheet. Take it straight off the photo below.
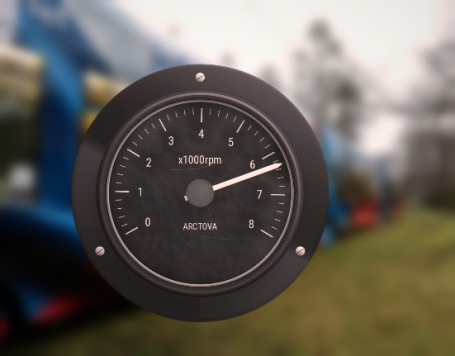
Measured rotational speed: 6300 rpm
